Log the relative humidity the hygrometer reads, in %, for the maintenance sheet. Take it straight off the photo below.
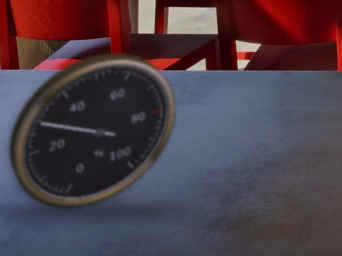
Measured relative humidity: 30 %
